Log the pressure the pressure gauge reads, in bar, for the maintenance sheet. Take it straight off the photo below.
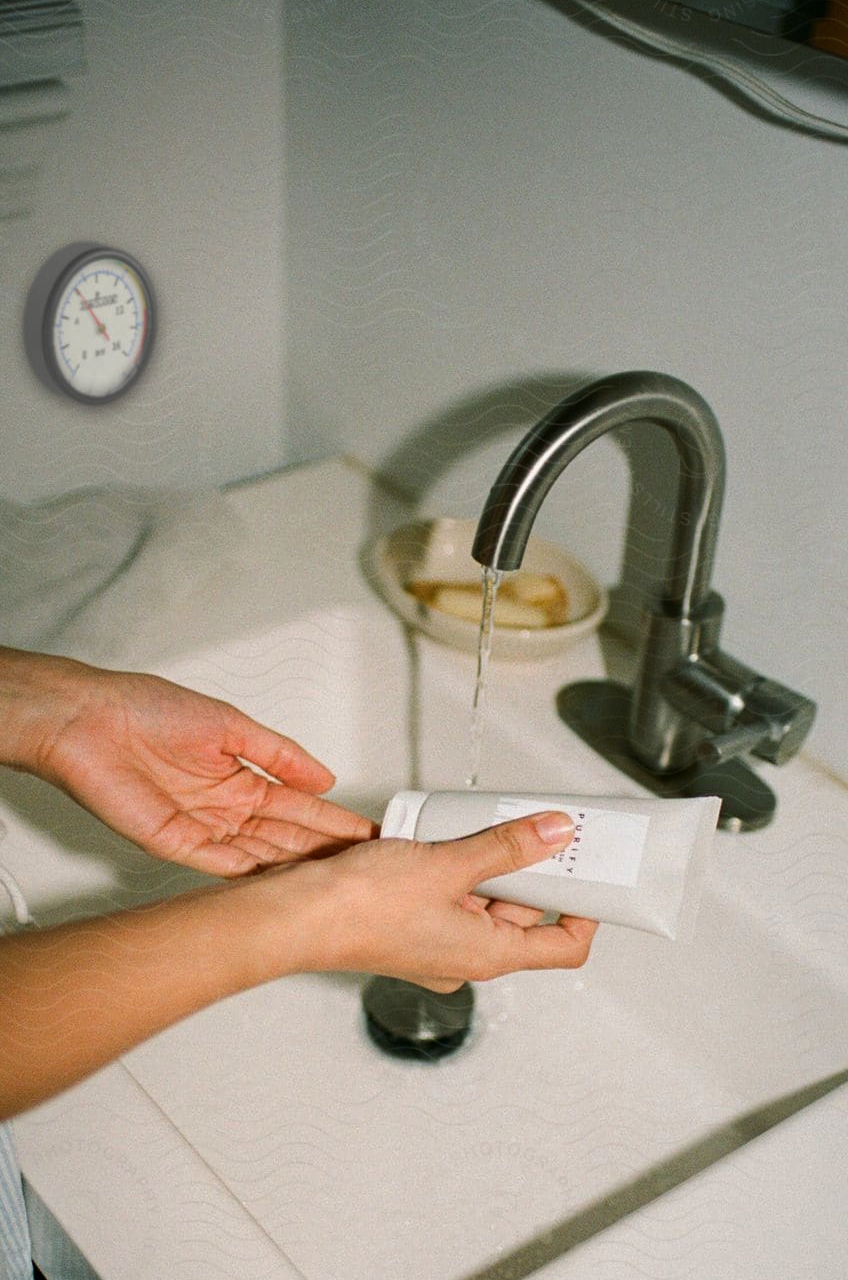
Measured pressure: 6 bar
